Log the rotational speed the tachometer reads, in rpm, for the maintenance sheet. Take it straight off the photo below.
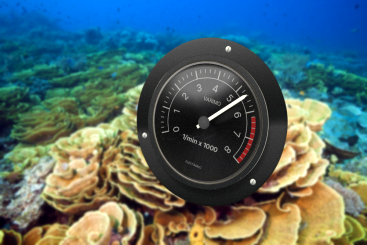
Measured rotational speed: 5400 rpm
